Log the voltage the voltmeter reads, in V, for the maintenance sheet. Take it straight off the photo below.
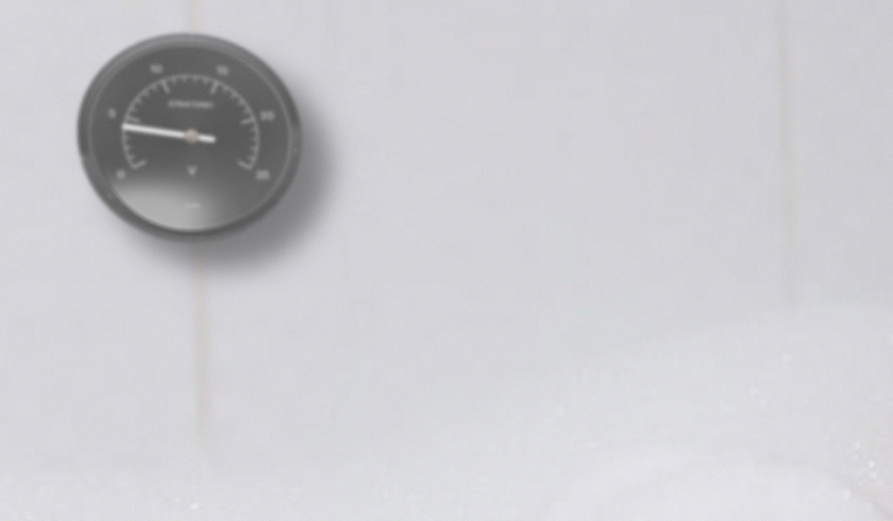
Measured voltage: 4 V
